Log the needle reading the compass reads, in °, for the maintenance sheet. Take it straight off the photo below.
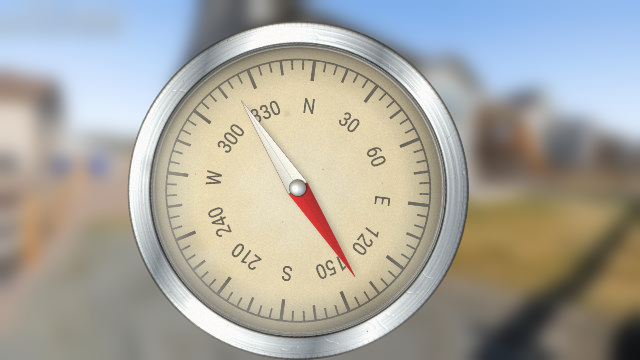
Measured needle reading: 140 °
